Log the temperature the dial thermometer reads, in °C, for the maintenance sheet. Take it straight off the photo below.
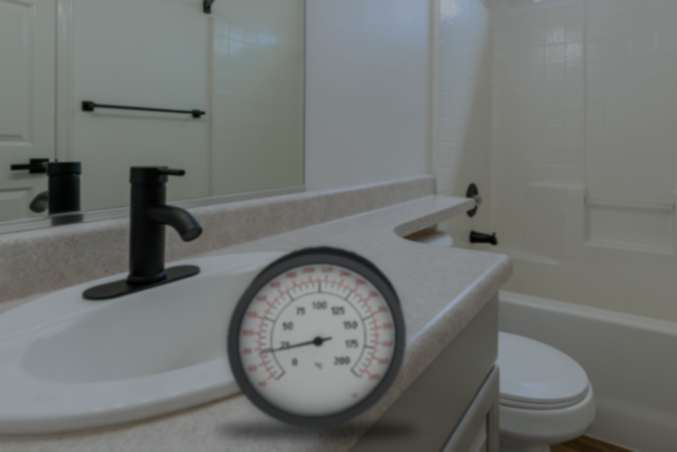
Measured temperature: 25 °C
